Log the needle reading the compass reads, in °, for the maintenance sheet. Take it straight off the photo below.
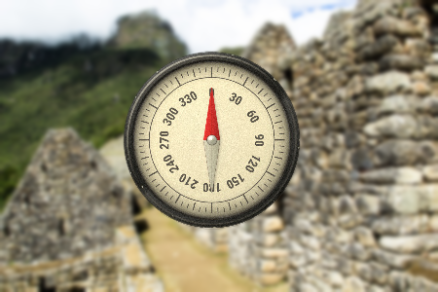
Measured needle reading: 0 °
